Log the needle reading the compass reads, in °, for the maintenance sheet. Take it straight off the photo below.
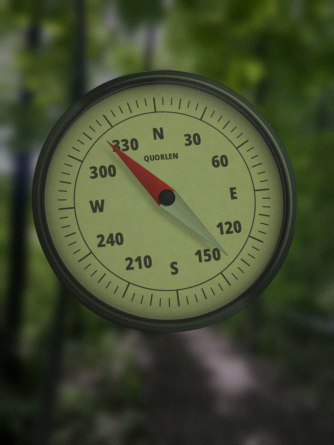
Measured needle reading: 320 °
